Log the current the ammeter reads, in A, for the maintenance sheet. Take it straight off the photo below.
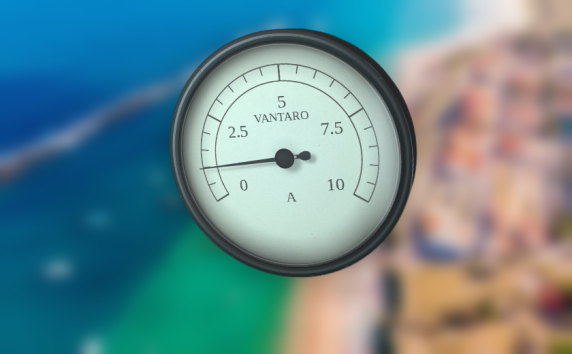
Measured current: 1 A
